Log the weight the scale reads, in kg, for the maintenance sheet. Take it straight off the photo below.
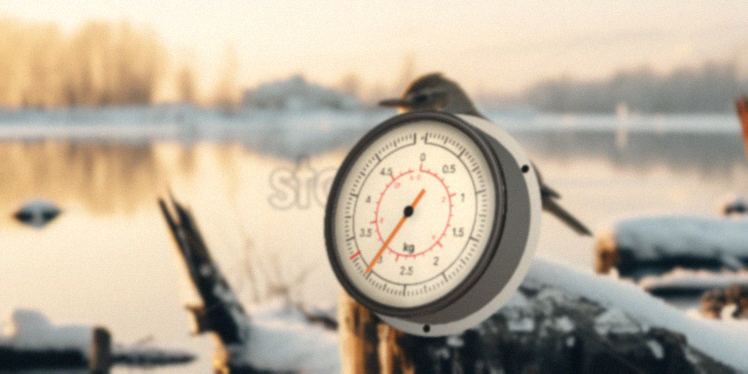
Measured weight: 3 kg
